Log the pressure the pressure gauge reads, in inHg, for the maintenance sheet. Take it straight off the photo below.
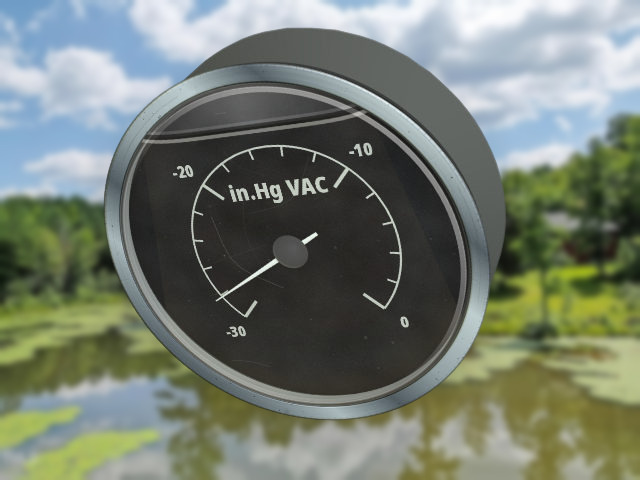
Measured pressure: -28 inHg
